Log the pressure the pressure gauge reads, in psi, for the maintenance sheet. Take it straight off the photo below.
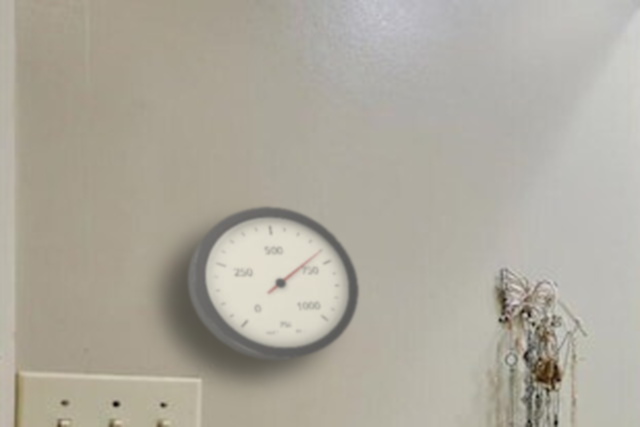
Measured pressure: 700 psi
